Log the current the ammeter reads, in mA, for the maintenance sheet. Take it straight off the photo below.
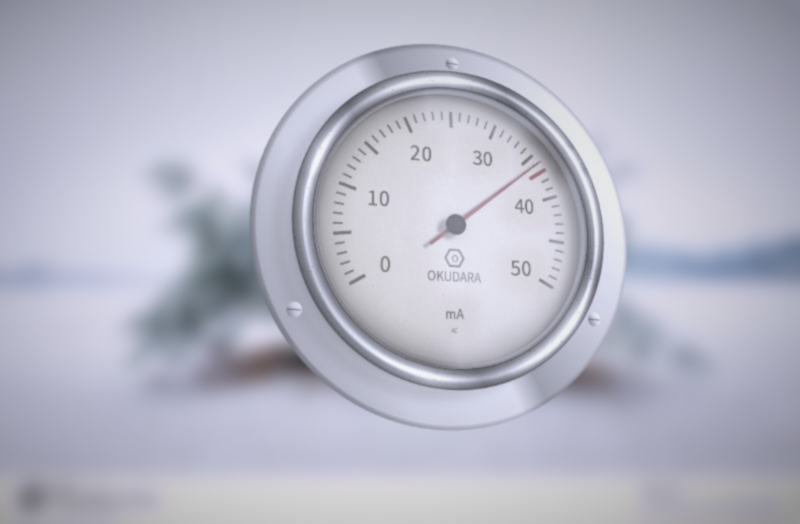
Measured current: 36 mA
